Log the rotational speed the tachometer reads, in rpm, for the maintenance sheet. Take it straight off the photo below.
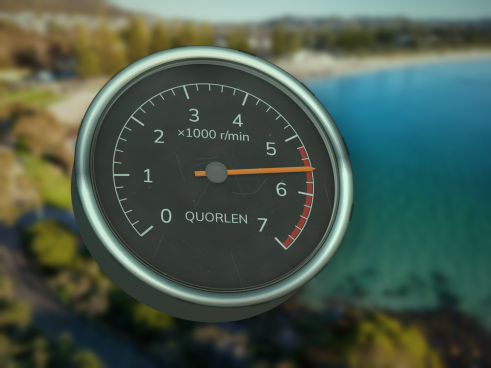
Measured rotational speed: 5600 rpm
